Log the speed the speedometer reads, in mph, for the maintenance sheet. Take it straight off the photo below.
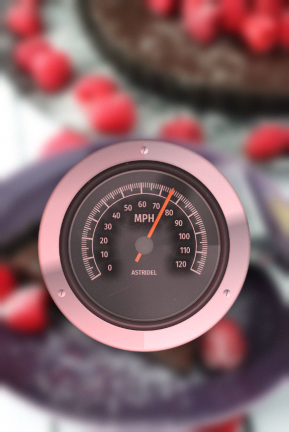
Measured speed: 75 mph
